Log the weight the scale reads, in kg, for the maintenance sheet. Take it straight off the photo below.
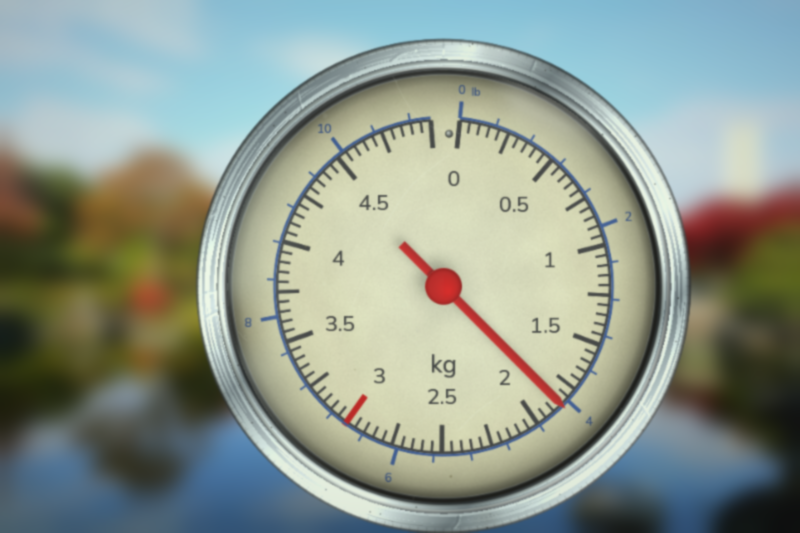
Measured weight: 1.85 kg
